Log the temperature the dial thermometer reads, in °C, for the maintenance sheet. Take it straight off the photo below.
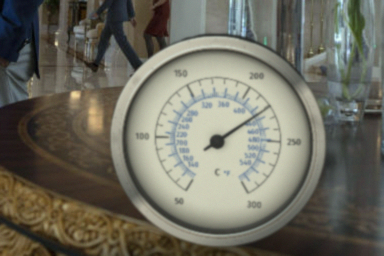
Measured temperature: 220 °C
